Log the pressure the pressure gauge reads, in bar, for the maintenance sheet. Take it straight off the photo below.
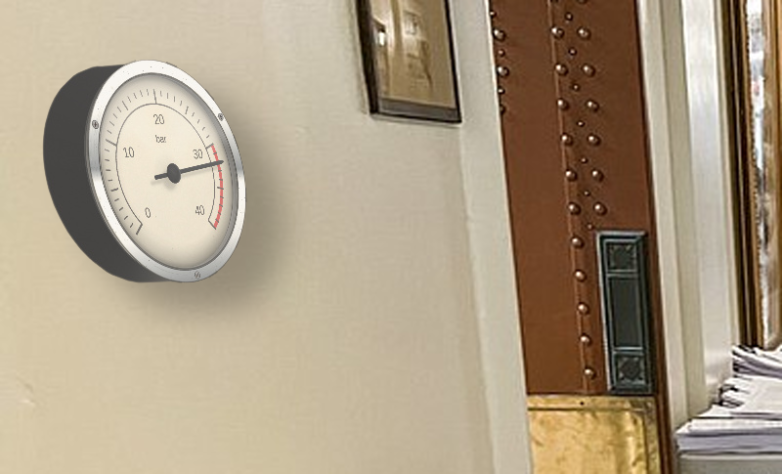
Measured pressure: 32 bar
